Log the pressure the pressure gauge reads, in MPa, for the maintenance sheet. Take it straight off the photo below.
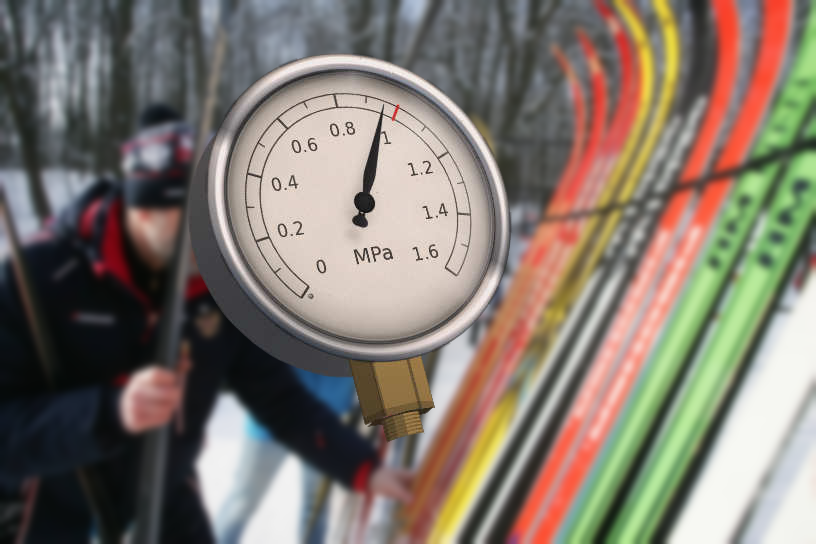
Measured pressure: 0.95 MPa
